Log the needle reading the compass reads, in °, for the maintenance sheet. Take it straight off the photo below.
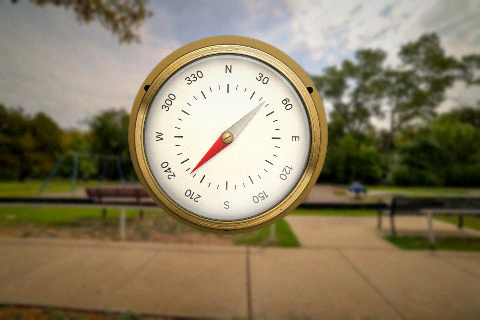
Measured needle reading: 225 °
